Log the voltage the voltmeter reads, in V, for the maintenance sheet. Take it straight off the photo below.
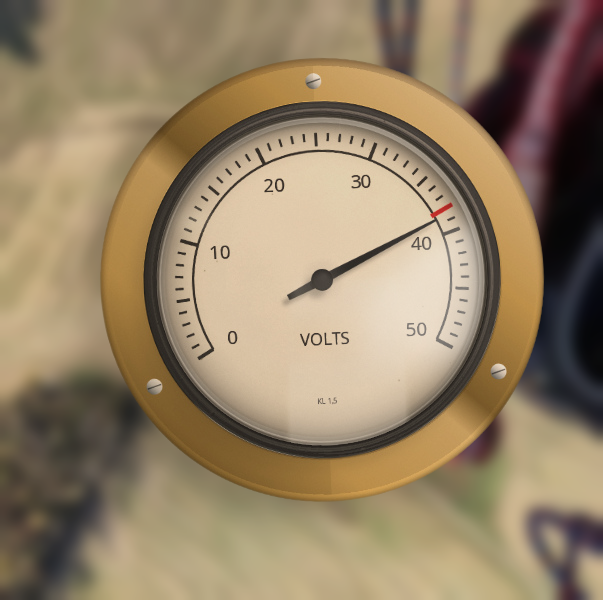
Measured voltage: 38.5 V
